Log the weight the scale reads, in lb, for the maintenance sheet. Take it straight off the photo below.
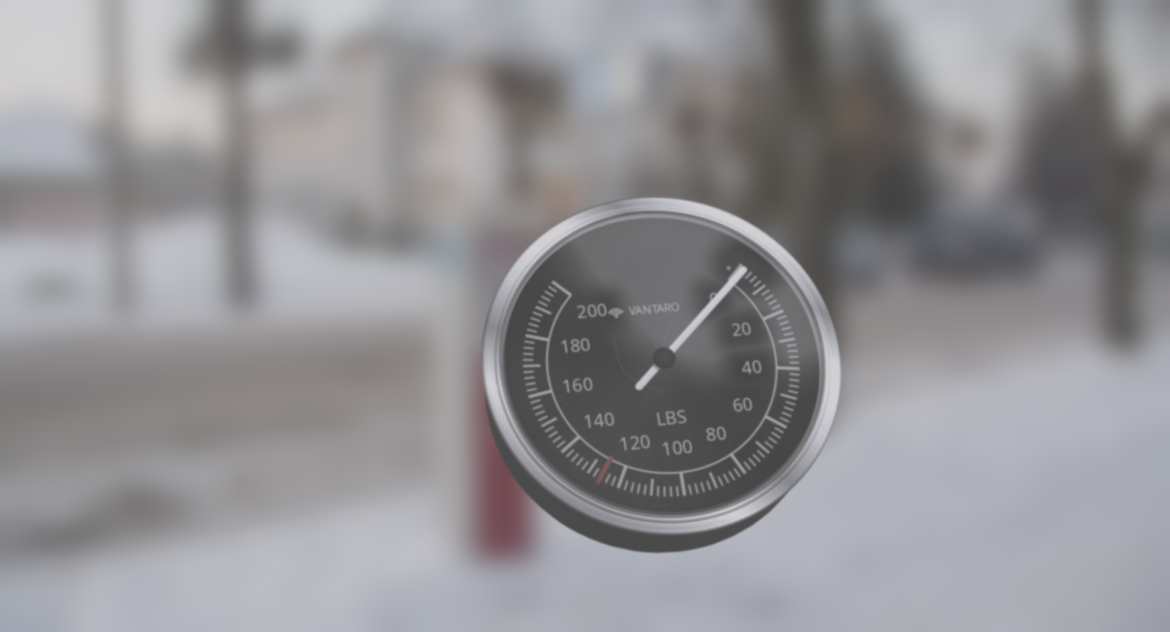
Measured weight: 2 lb
